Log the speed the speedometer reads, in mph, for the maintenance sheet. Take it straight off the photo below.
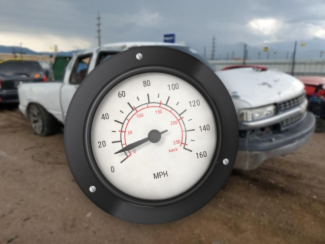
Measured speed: 10 mph
